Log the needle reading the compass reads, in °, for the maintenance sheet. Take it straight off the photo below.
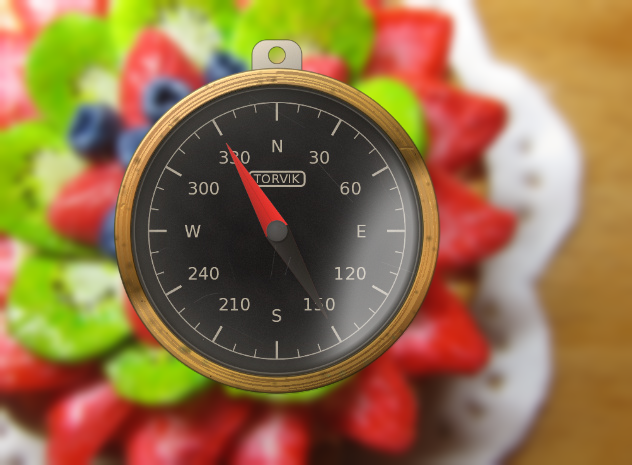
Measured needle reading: 330 °
